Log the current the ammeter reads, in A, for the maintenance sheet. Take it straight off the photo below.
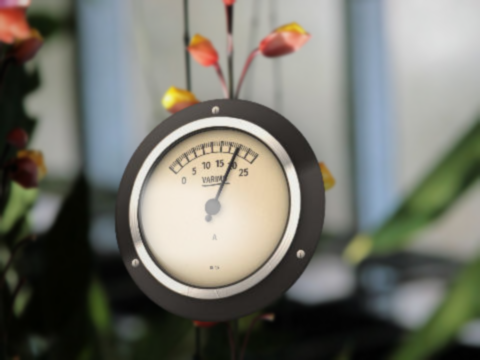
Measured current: 20 A
